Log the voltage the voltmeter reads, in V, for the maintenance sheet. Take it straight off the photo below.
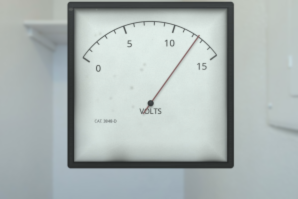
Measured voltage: 12.5 V
